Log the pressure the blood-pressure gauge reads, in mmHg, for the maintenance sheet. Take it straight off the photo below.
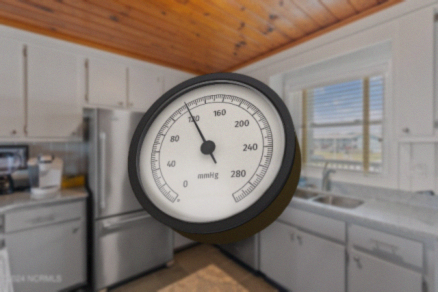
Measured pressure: 120 mmHg
